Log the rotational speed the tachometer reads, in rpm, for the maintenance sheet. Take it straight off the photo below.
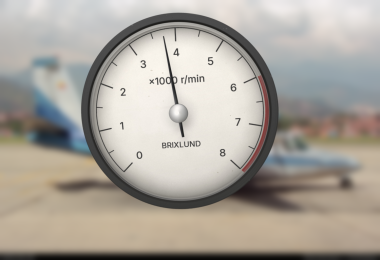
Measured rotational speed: 3750 rpm
